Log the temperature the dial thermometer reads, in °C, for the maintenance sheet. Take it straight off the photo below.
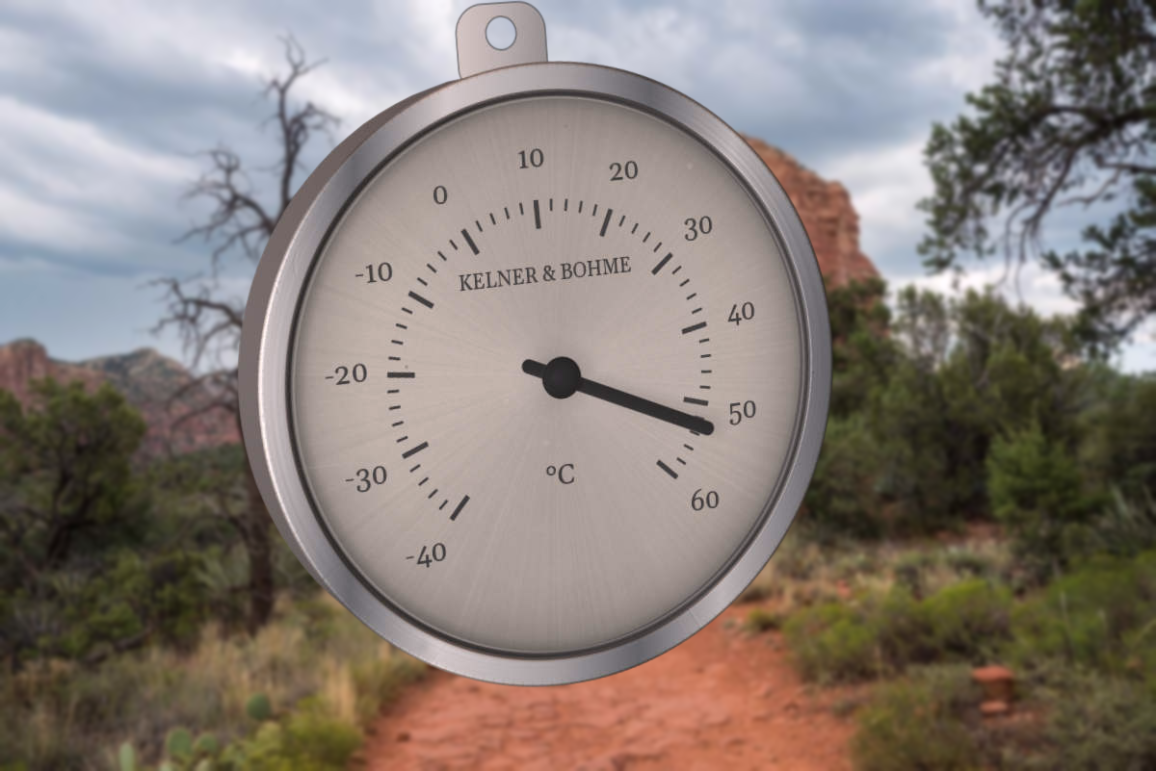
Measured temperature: 53 °C
